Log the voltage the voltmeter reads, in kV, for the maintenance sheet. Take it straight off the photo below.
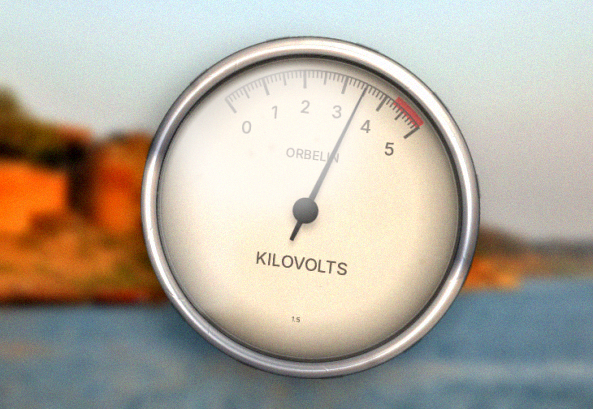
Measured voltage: 3.5 kV
